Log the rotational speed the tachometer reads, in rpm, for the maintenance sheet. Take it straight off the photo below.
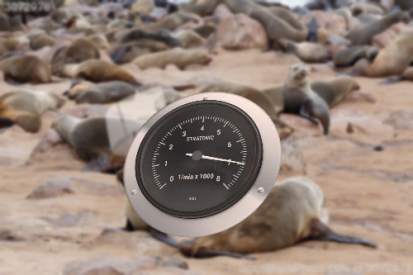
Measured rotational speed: 7000 rpm
